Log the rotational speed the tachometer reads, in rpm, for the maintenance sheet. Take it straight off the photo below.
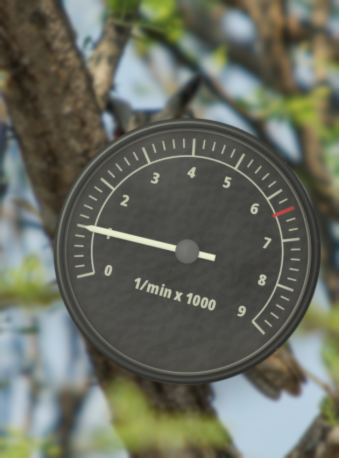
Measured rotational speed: 1000 rpm
